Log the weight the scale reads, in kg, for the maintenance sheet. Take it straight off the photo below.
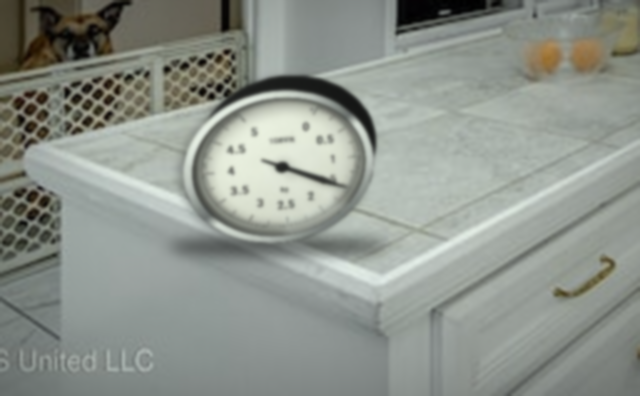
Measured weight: 1.5 kg
